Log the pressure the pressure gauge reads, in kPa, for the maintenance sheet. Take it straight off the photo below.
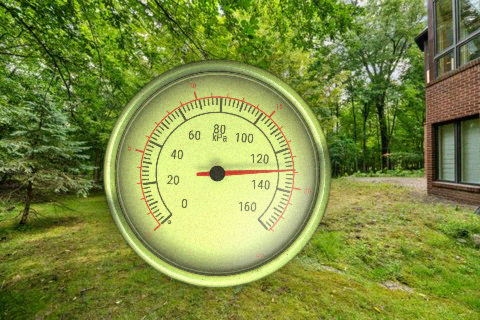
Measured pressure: 130 kPa
